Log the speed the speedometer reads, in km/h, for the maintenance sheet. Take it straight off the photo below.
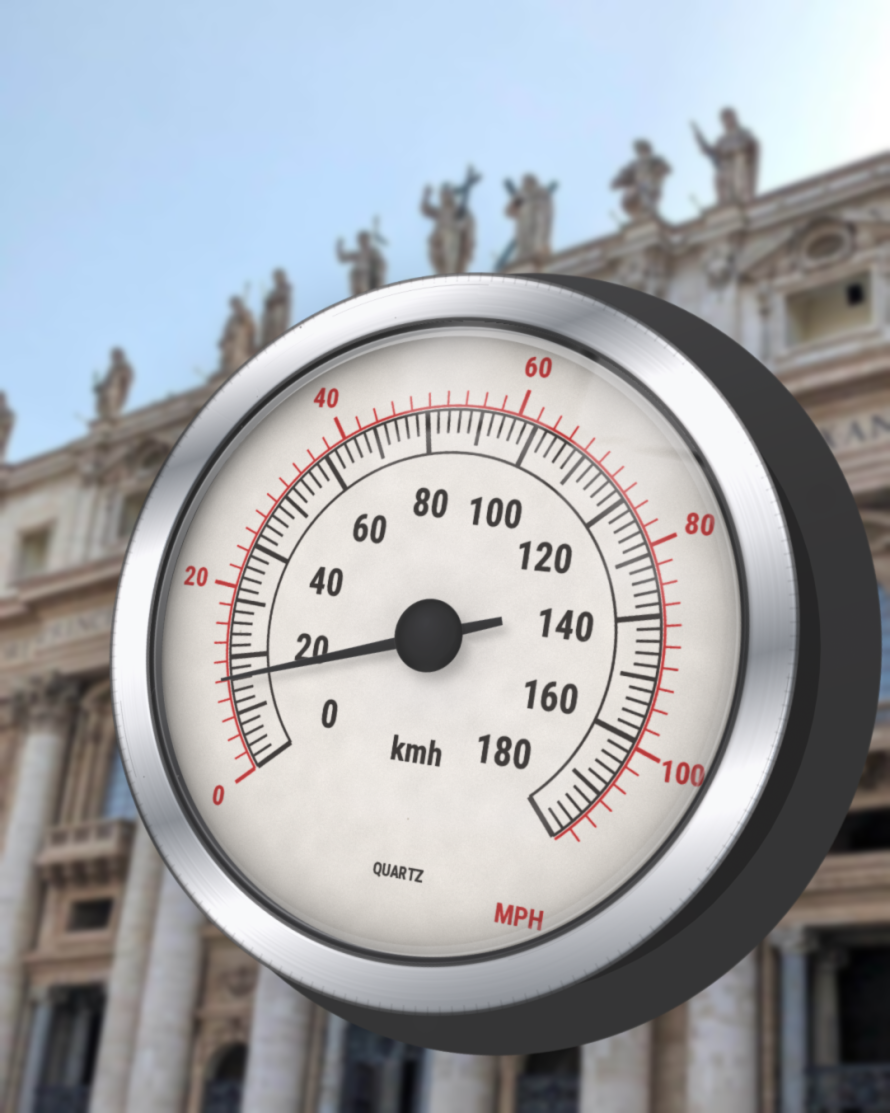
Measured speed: 16 km/h
